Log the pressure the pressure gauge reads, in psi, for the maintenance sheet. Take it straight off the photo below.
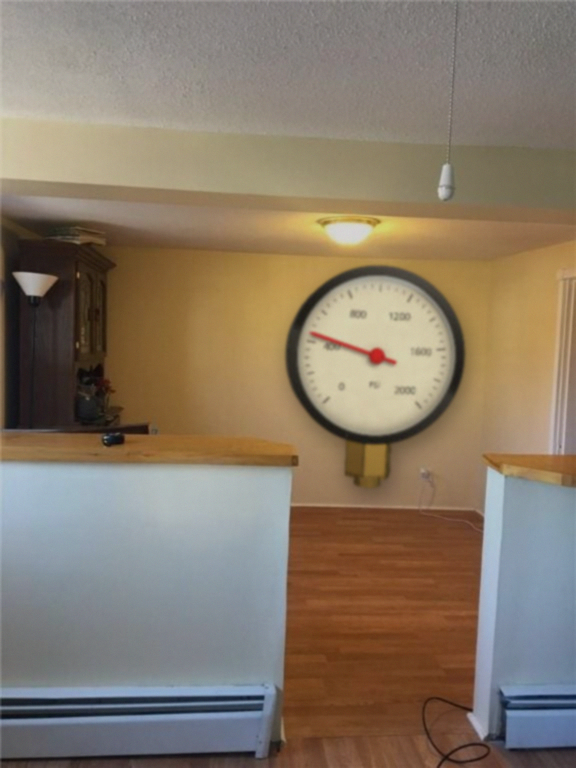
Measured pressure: 450 psi
